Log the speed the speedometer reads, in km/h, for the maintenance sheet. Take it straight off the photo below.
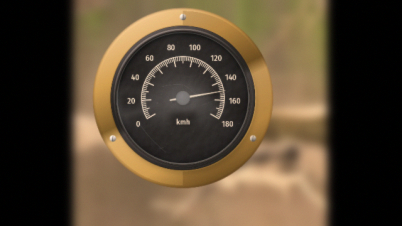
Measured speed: 150 km/h
